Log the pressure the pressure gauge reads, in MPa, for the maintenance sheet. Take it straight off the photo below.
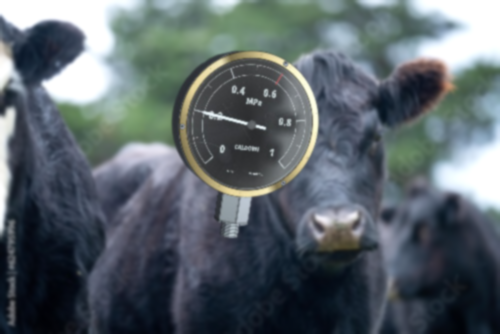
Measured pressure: 0.2 MPa
